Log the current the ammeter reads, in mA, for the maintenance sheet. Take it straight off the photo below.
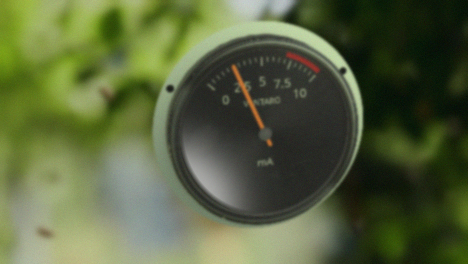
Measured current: 2.5 mA
